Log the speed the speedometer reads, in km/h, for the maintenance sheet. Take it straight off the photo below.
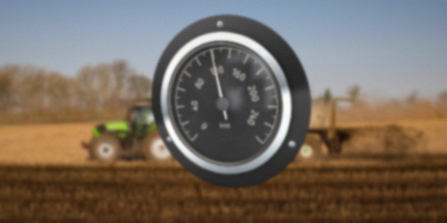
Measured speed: 120 km/h
